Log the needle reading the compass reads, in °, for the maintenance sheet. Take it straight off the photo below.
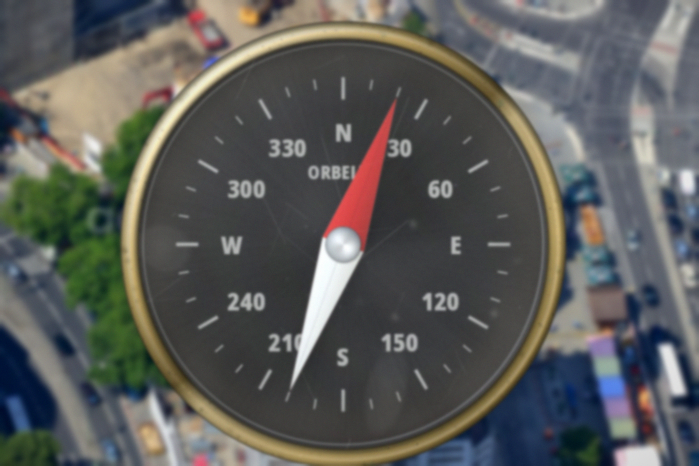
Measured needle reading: 20 °
